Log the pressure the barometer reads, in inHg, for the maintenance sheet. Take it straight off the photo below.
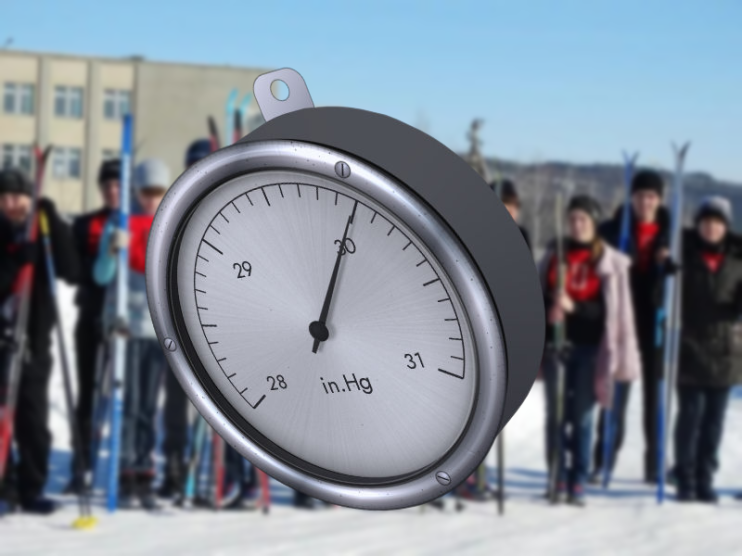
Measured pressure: 30 inHg
